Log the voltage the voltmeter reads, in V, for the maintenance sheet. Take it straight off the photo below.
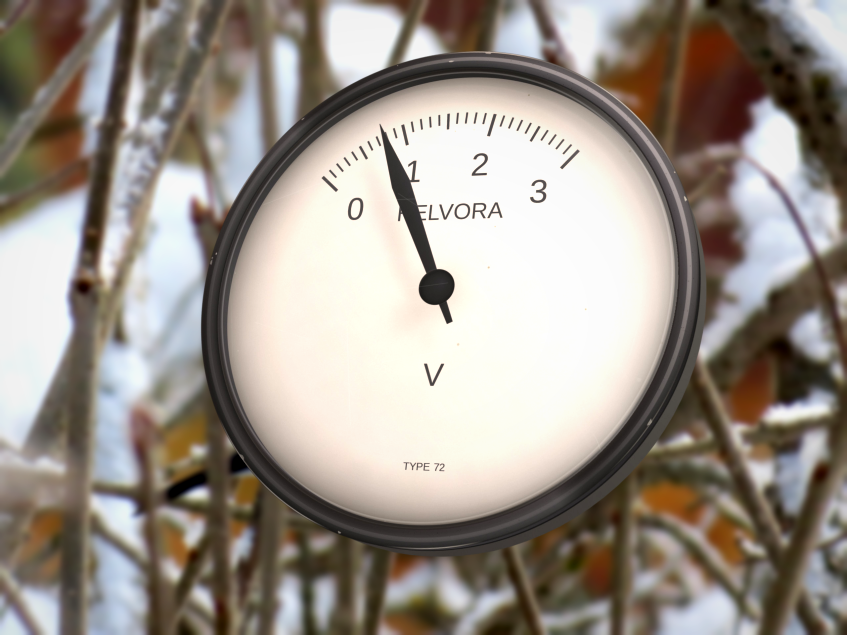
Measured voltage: 0.8 V
